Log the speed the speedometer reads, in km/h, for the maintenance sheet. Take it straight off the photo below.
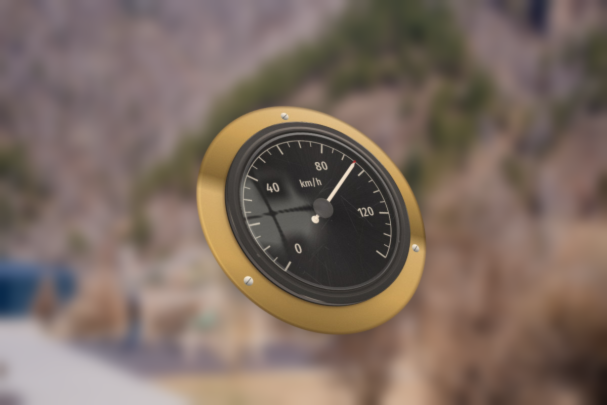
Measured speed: 95 km/h
